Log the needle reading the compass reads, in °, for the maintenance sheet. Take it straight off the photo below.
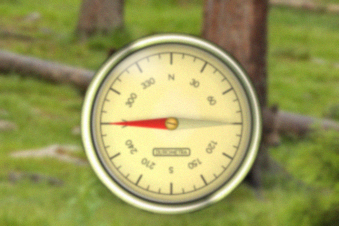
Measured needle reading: 270 °
